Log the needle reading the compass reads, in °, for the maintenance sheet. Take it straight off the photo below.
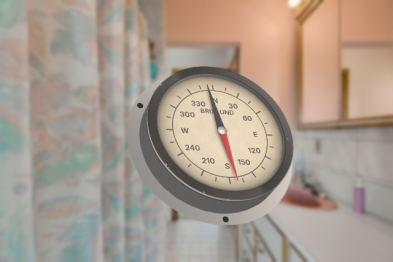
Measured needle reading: 172.5 °
